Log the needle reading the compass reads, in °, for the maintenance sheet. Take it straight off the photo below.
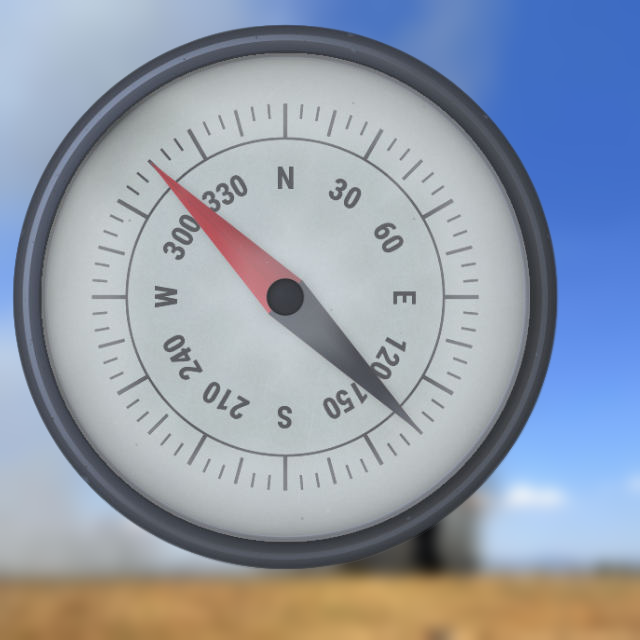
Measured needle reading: 315 °
